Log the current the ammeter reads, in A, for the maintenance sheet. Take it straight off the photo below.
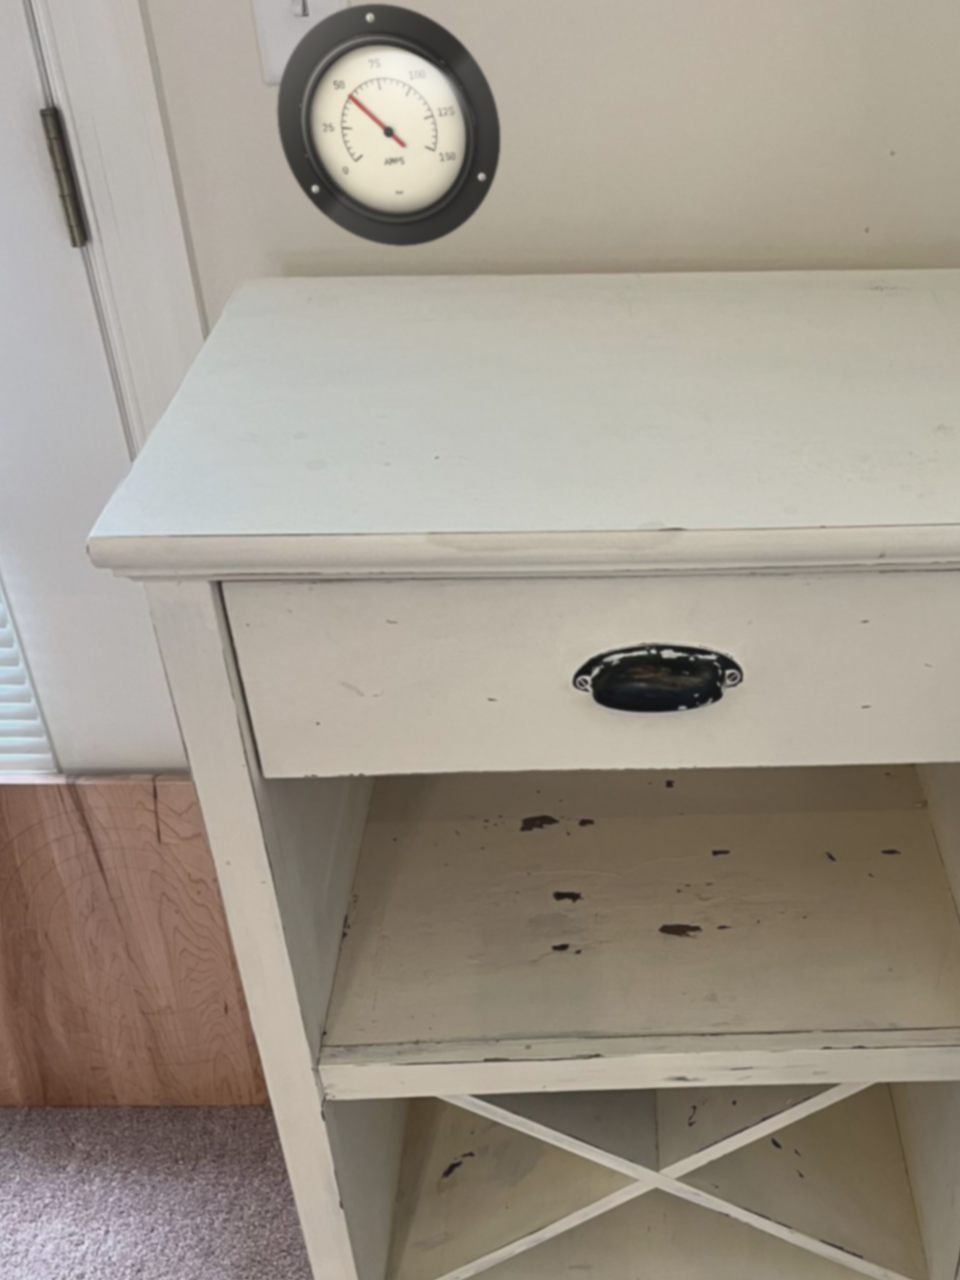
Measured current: 50 A
